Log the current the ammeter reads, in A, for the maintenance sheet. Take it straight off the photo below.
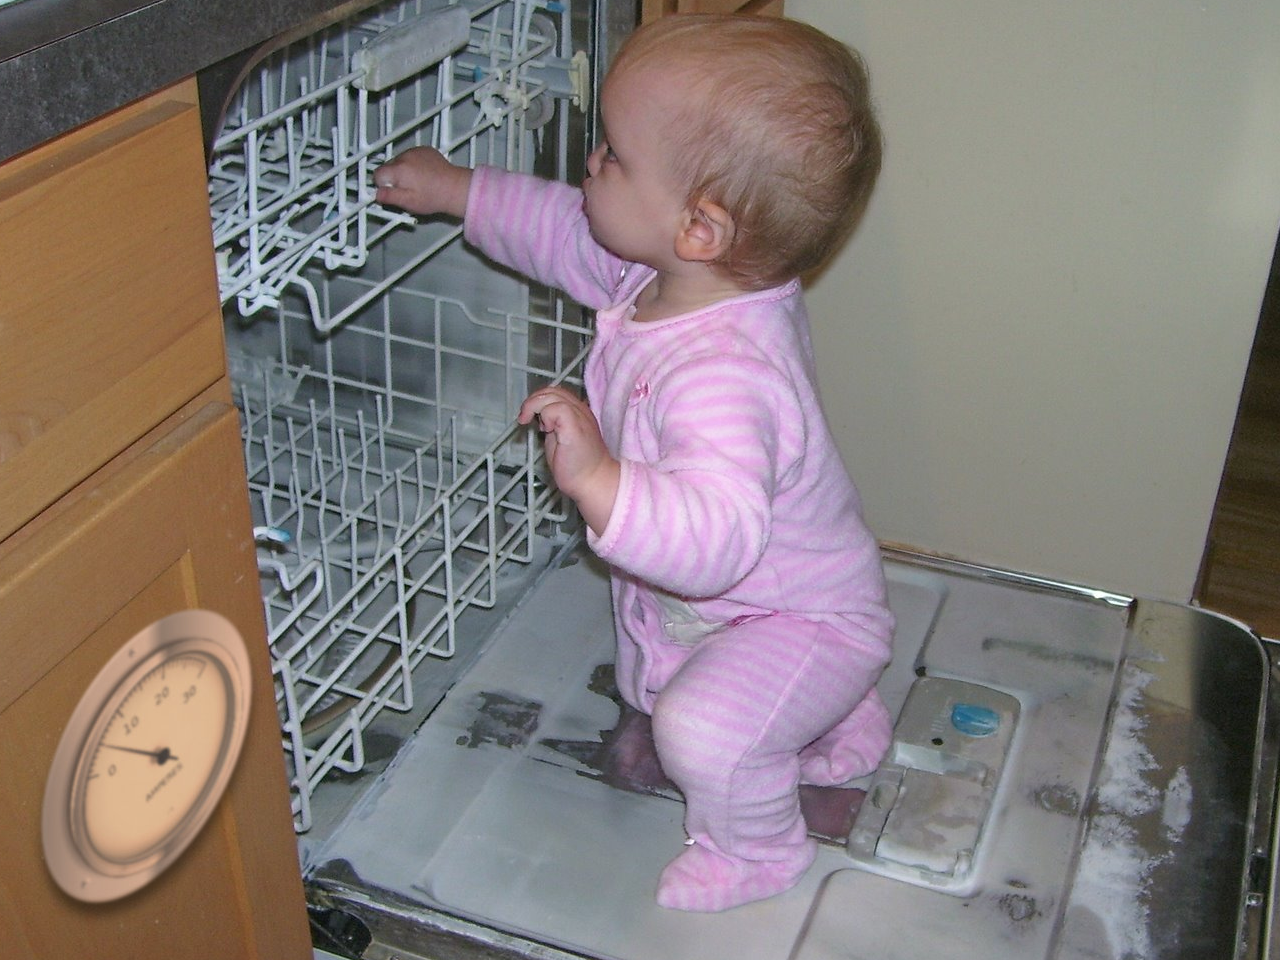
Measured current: 5 A
